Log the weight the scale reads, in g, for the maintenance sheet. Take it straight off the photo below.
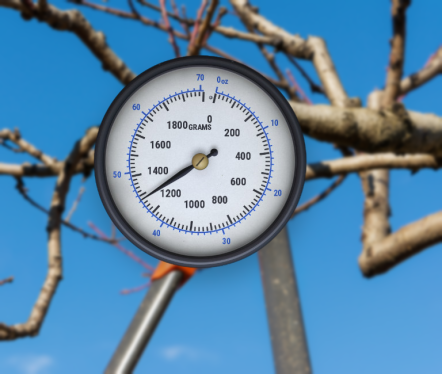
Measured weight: 1280 g
